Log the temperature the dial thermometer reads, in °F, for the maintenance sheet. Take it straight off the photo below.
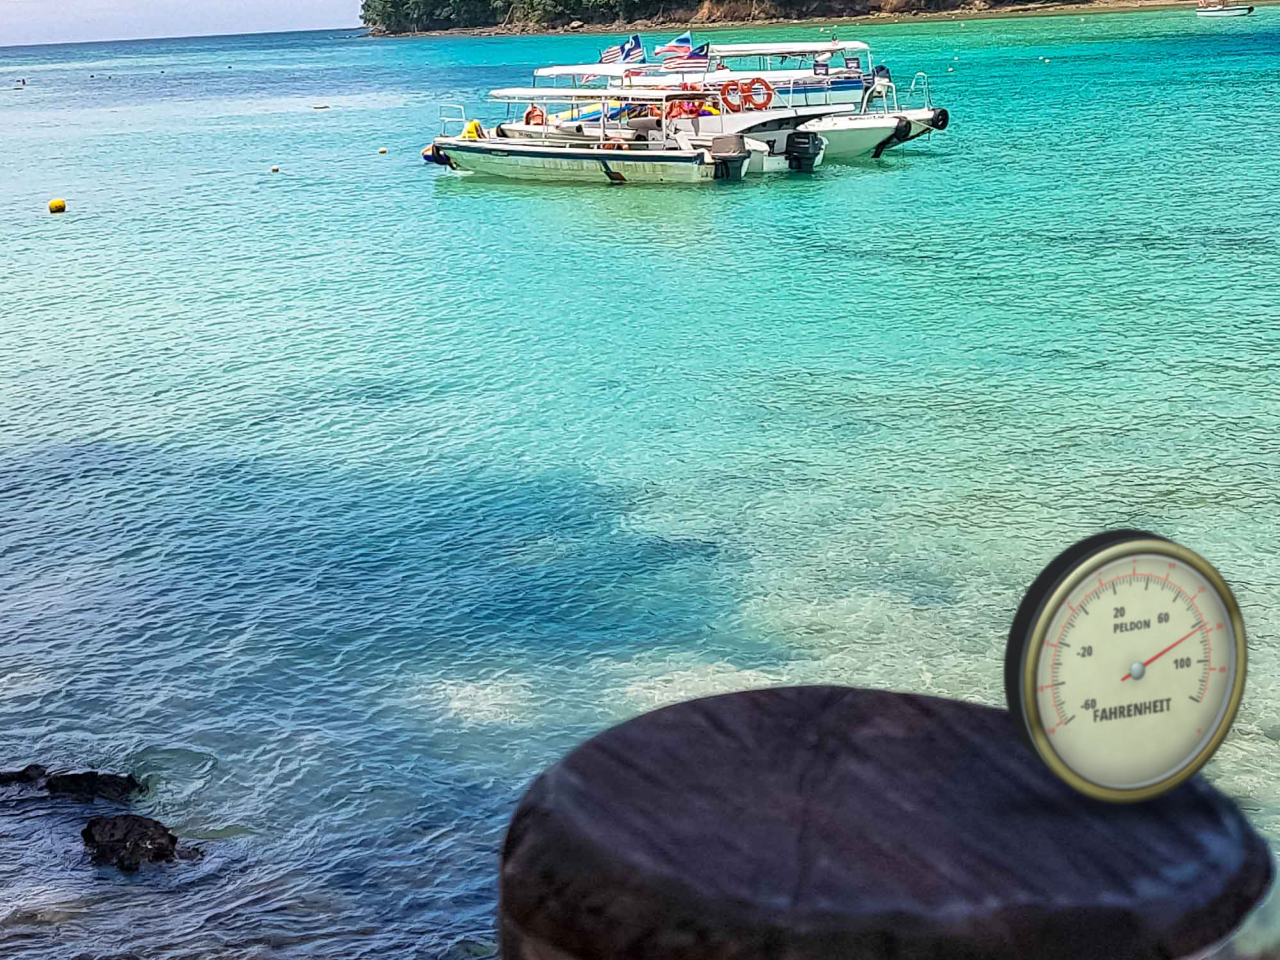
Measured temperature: 80 °F
